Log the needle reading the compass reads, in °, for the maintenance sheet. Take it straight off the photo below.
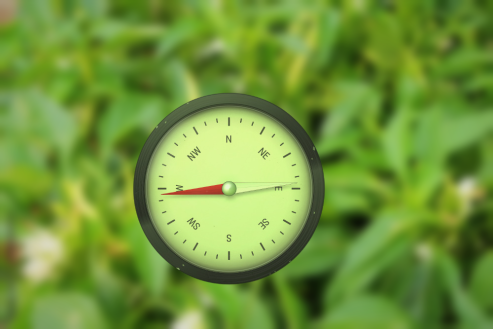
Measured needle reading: 265 °
